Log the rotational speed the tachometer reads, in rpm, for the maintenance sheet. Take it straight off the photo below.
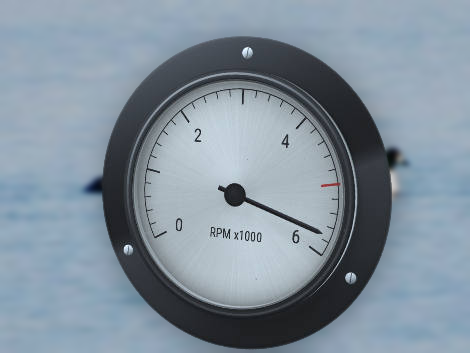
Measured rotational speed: 5700 rpm
